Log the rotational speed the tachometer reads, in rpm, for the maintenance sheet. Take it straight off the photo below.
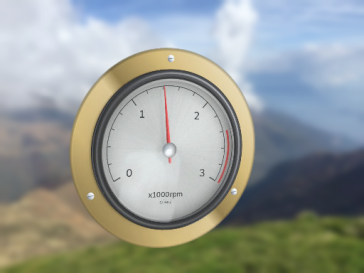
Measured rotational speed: 1400 rpm
